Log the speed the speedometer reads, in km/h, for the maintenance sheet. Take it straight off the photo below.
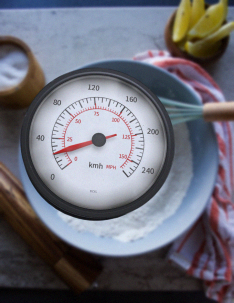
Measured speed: 20 km/h
